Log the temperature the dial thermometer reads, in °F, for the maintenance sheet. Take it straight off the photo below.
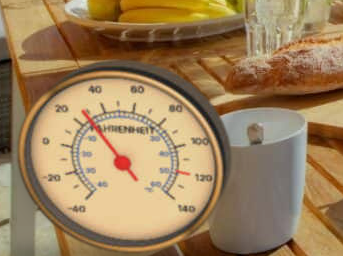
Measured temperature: 30 °F
